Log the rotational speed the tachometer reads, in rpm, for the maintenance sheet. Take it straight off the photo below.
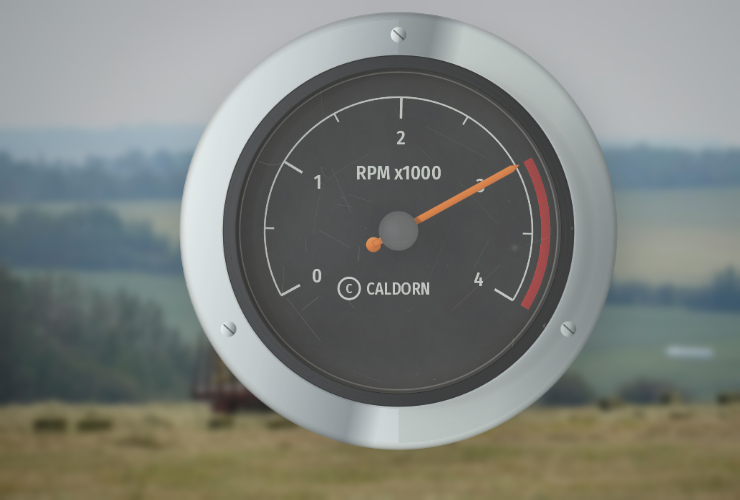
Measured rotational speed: 3000 rpm
